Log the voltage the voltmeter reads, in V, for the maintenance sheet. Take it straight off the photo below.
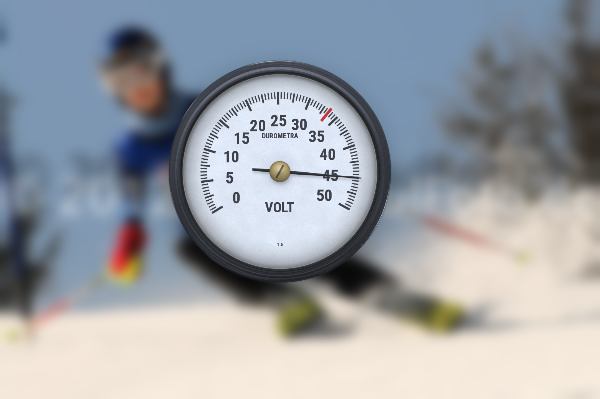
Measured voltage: 45 V
